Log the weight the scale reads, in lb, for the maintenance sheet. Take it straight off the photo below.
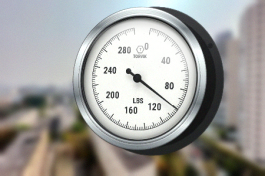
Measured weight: 100 lb
